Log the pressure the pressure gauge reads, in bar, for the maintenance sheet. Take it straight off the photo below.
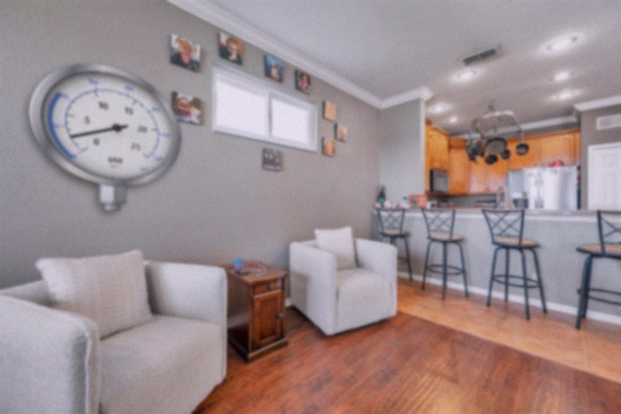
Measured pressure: 2 bar
